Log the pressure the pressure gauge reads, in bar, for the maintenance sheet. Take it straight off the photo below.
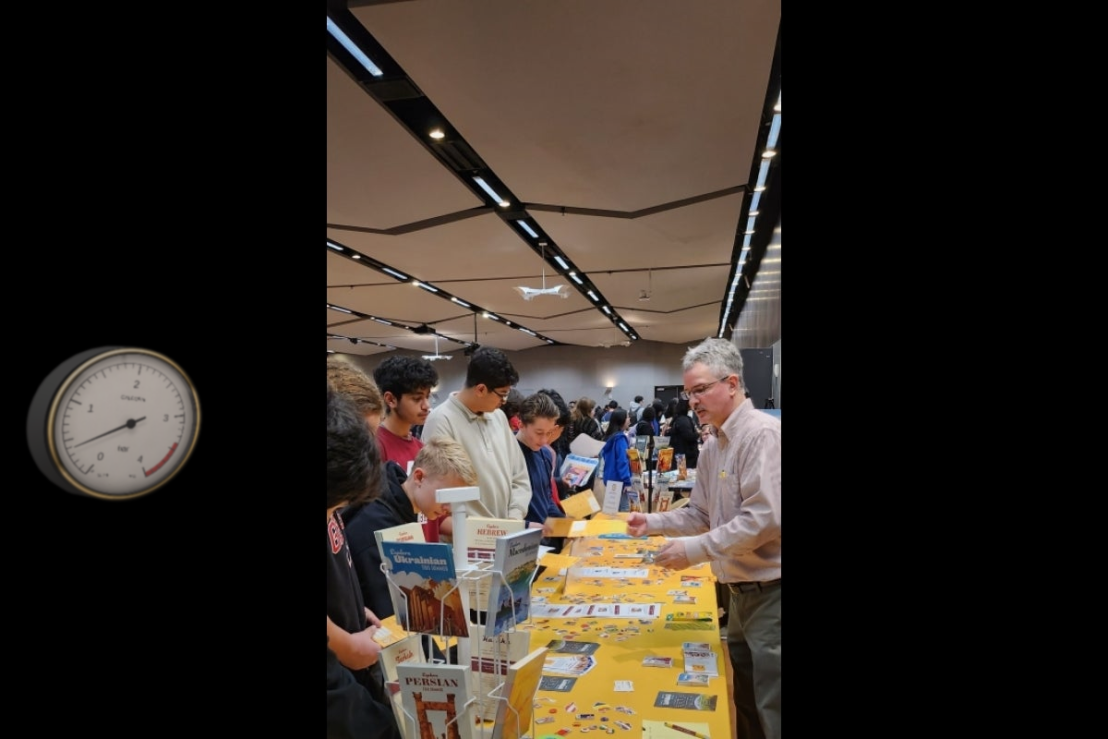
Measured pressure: 0.4 bar
